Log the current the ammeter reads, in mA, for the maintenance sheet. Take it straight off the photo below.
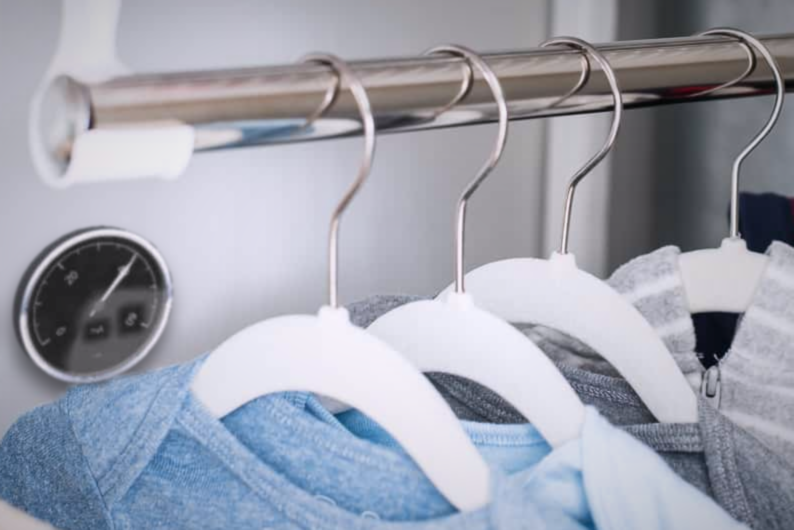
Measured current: 40 mA
